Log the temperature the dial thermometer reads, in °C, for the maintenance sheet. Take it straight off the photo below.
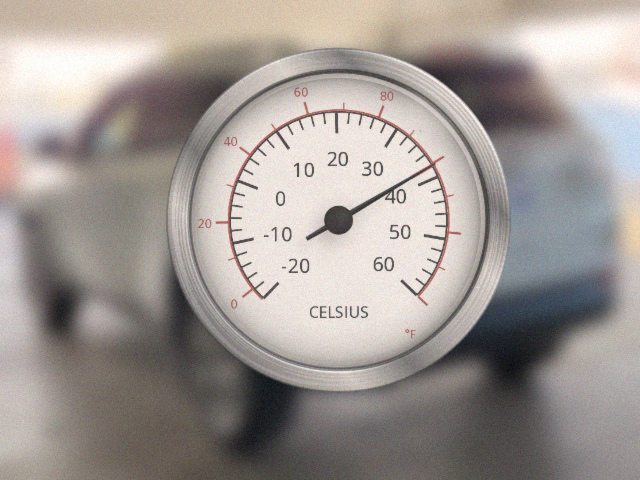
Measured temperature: 38 °C
